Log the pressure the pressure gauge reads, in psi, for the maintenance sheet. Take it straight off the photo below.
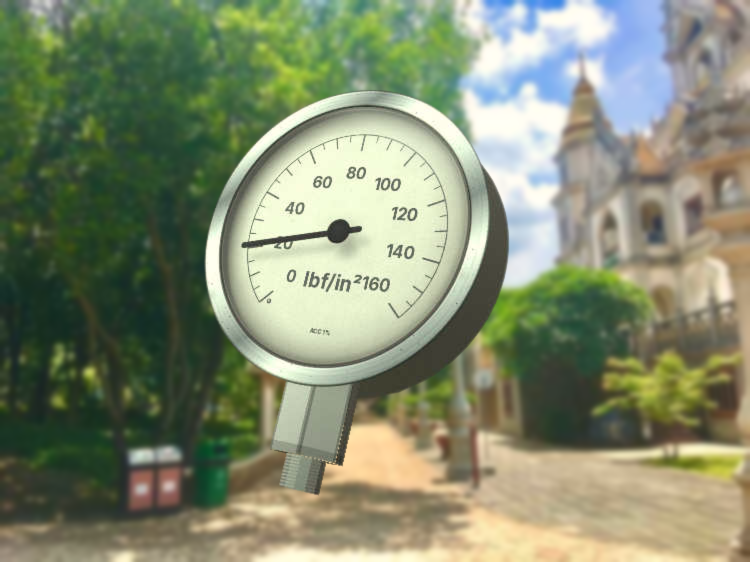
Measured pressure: 20 psi
